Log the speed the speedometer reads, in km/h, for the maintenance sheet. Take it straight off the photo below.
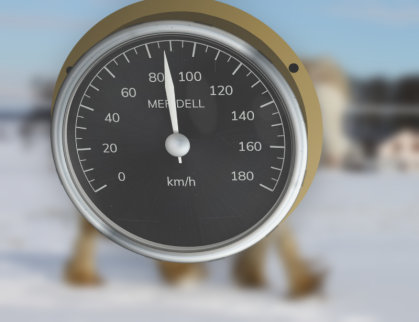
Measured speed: 87.5 km/h
